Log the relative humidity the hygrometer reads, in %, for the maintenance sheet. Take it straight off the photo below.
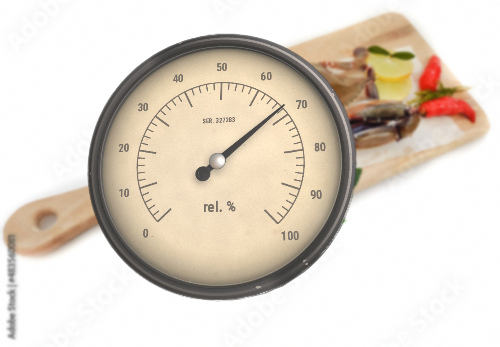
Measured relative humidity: 68 %
